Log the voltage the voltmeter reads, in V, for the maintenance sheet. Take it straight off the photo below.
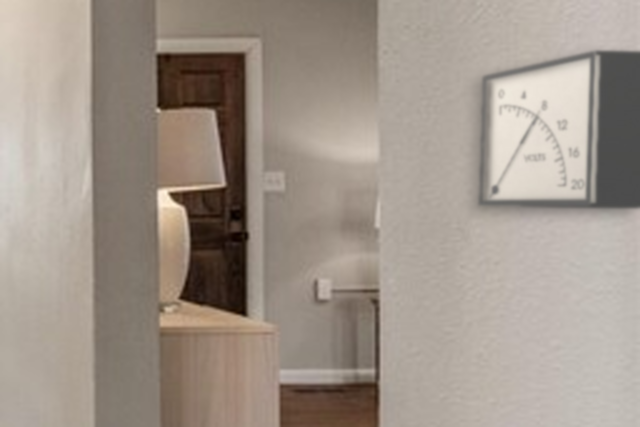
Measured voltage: 8 V
